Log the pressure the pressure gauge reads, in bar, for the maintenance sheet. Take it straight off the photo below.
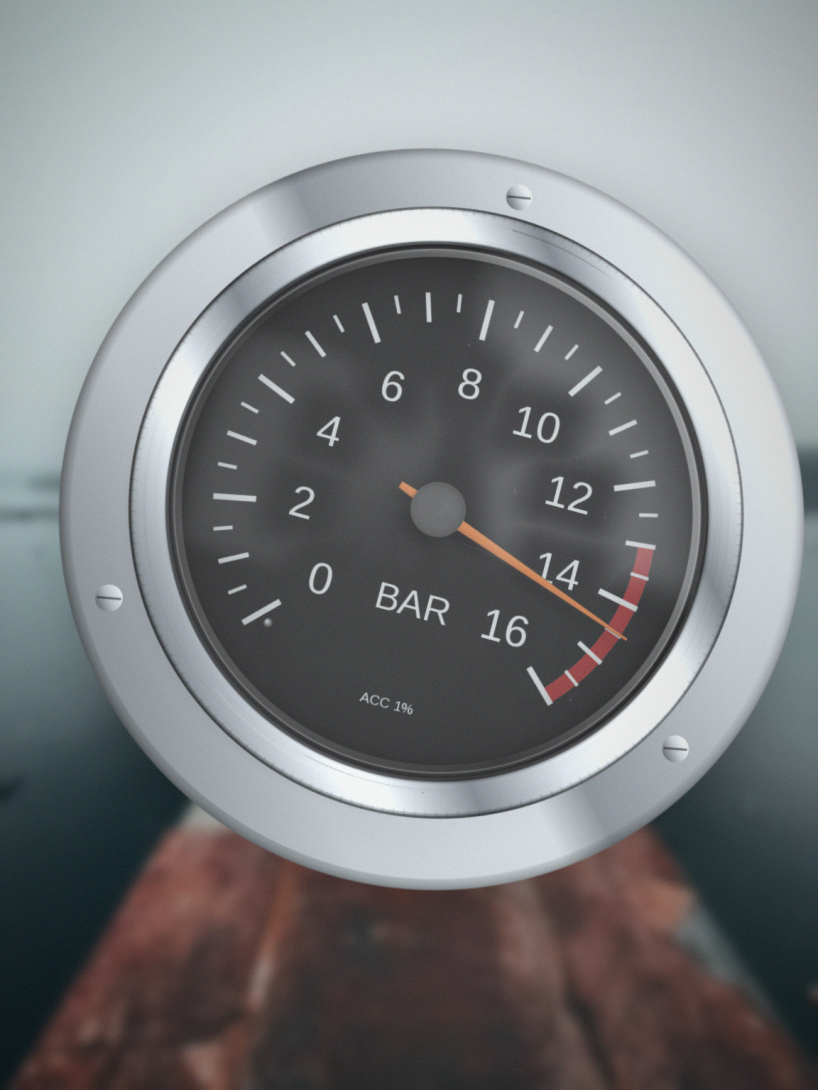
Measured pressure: 14.5 bar
